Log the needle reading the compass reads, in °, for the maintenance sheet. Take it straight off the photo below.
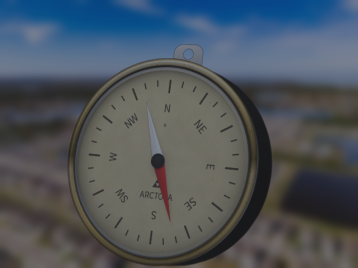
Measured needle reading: 160 °
